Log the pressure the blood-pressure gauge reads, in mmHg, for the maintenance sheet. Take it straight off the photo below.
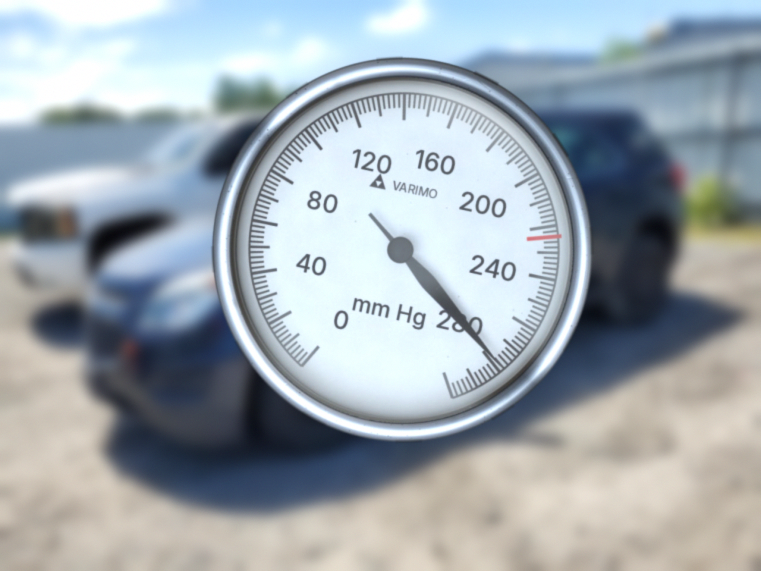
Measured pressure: 278 mmHg
